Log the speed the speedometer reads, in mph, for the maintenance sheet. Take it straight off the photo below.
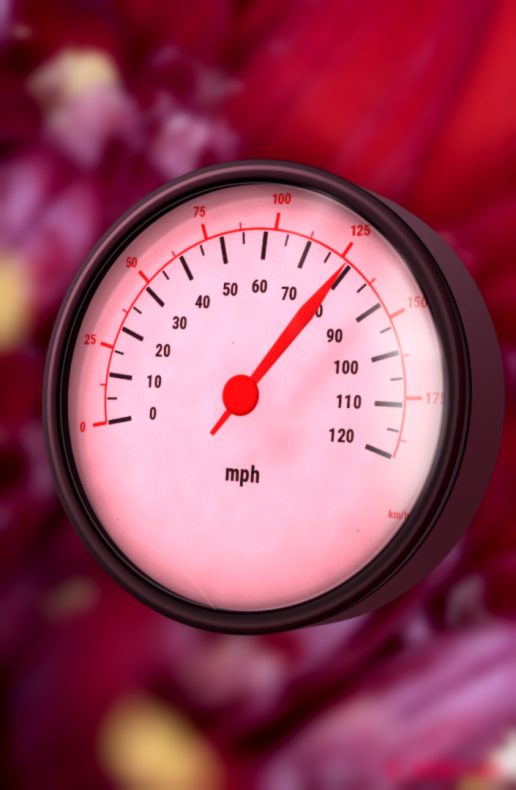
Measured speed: 80 mph
